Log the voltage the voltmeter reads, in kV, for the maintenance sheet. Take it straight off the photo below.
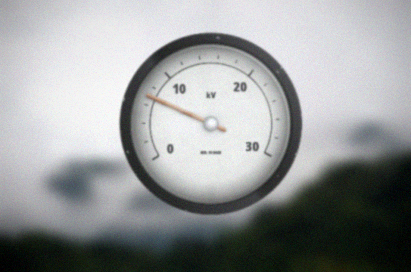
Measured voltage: 7 kV
